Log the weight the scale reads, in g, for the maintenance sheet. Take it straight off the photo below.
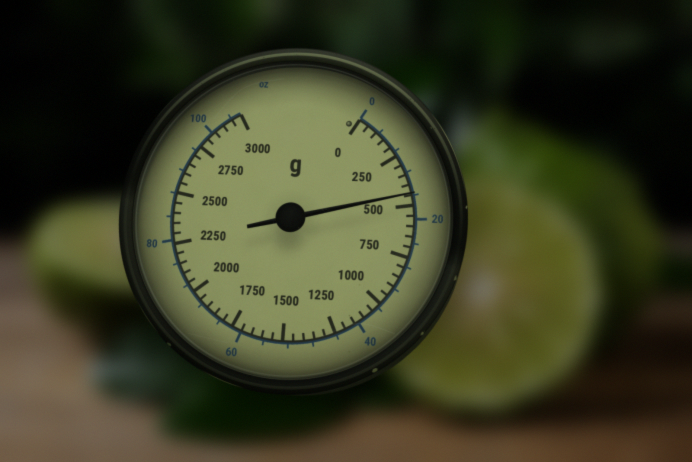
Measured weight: 450 g
